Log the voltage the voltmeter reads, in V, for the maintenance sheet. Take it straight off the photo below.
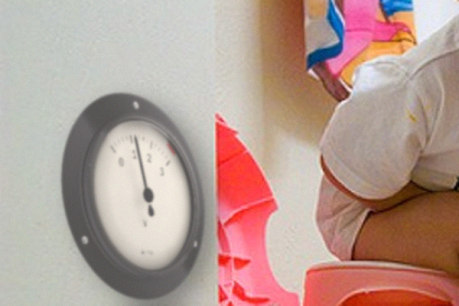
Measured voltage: 1 V
